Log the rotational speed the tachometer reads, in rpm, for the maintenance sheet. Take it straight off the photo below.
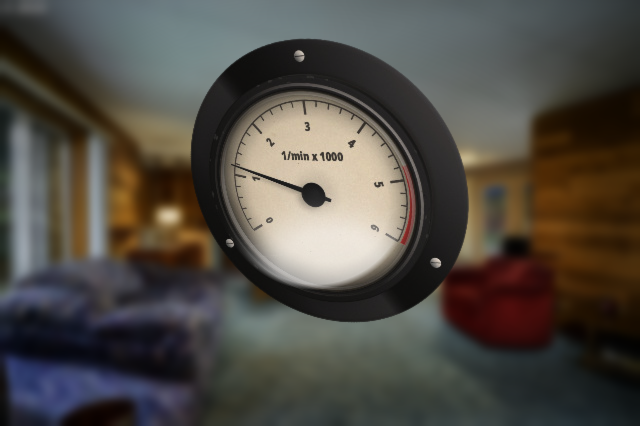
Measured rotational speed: 1200 rpm
